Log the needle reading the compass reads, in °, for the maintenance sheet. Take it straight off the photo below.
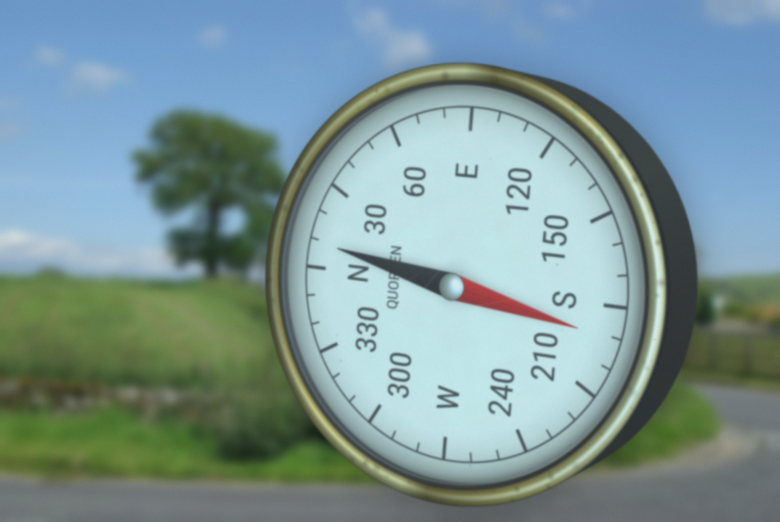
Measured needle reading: 190 °
